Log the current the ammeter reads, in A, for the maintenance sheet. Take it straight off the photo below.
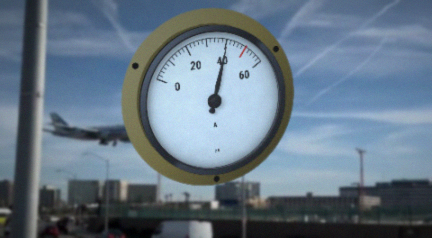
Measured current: 40 A
